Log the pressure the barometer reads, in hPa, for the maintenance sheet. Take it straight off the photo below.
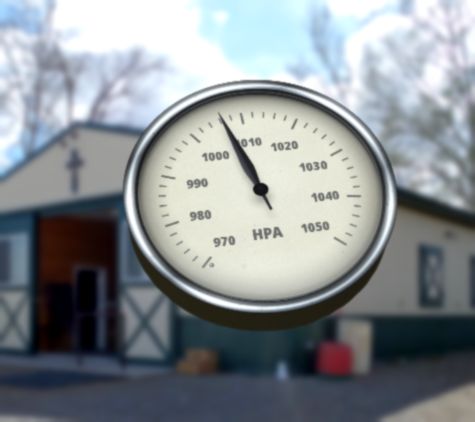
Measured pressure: 1006 hPa
